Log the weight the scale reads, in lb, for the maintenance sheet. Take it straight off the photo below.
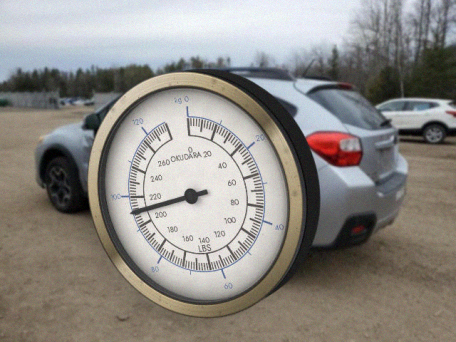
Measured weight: 210 lb
